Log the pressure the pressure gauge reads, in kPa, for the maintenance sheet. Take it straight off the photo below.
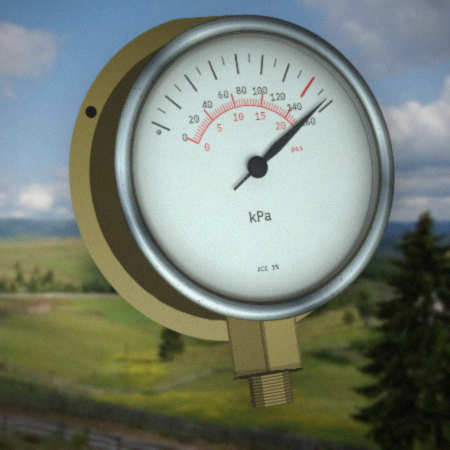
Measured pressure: 155 kPa
